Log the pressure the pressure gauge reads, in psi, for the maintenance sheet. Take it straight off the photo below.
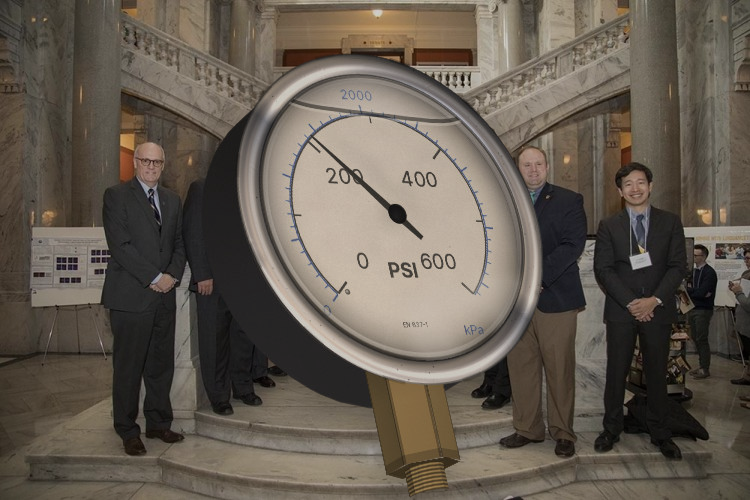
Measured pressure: 200 psi
